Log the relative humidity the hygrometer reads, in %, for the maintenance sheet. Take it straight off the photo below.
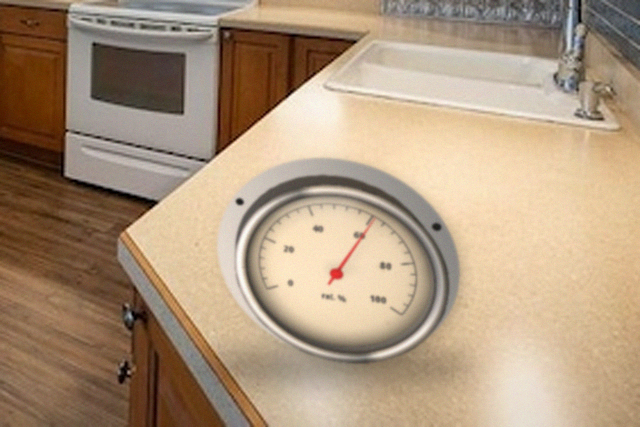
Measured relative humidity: 60 %
